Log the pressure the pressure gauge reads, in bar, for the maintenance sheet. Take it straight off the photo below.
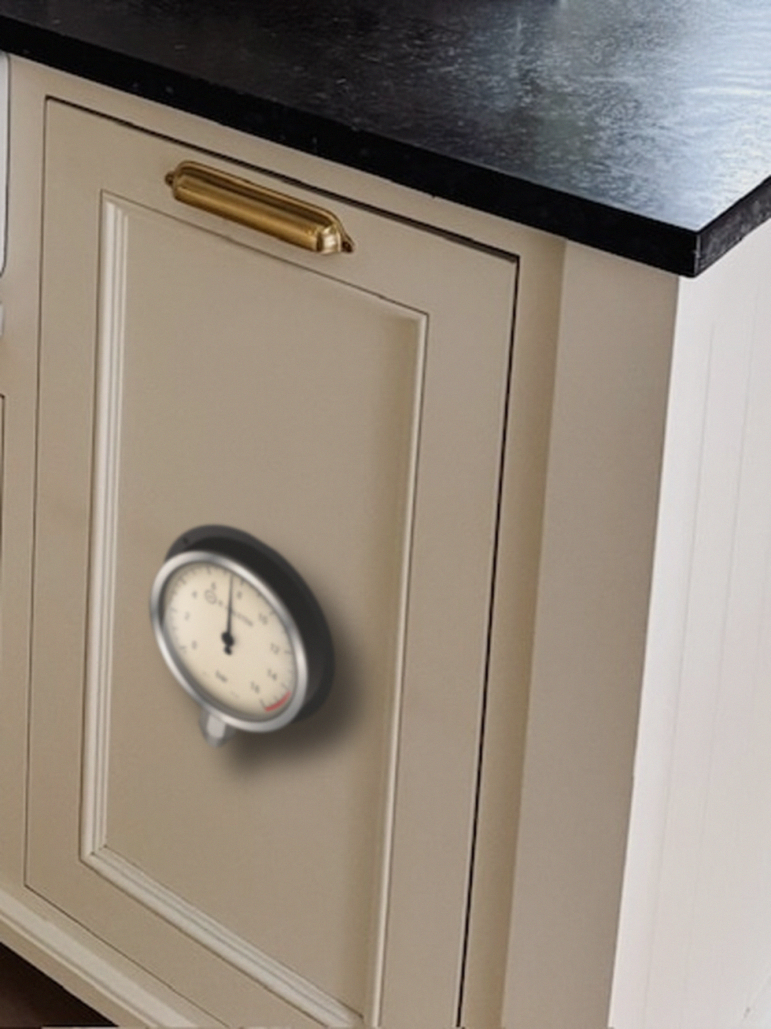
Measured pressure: 7.5 bar
